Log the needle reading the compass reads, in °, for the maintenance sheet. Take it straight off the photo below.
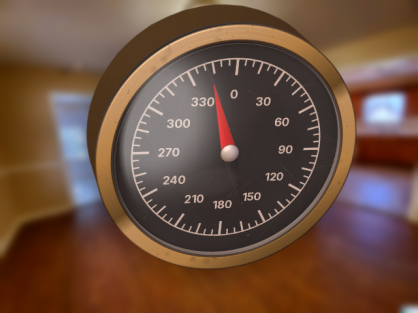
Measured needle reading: 342.5 °
